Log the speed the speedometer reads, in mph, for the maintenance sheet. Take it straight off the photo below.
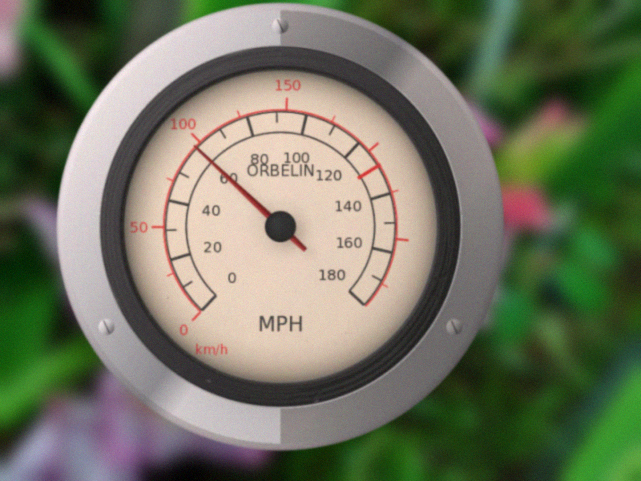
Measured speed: 60 mph
